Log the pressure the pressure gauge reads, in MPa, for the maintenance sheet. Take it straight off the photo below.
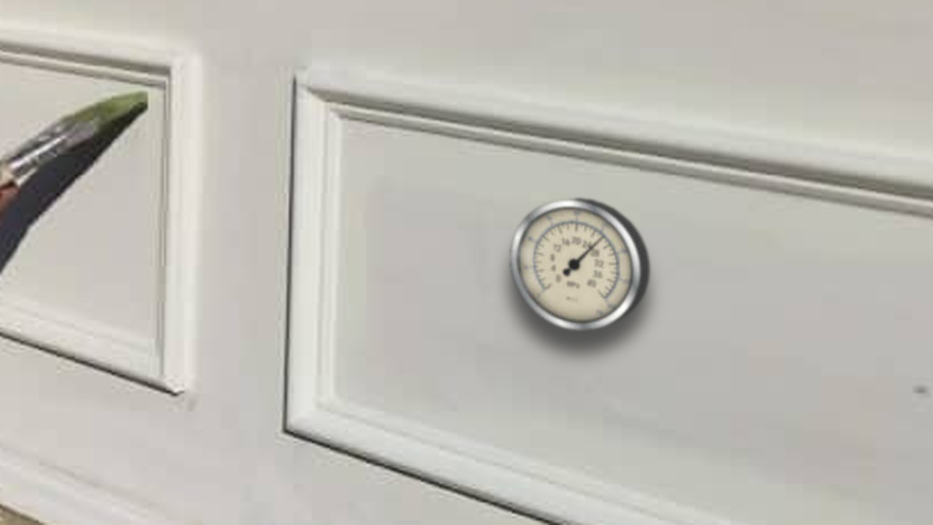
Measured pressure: 26 MPa
